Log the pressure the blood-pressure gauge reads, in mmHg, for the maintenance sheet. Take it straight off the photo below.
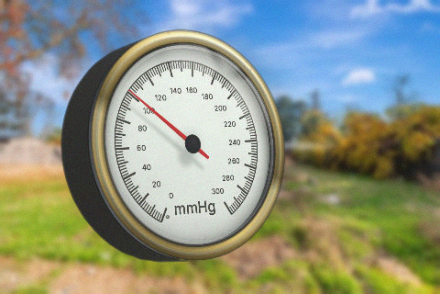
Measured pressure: 100 mmHg
